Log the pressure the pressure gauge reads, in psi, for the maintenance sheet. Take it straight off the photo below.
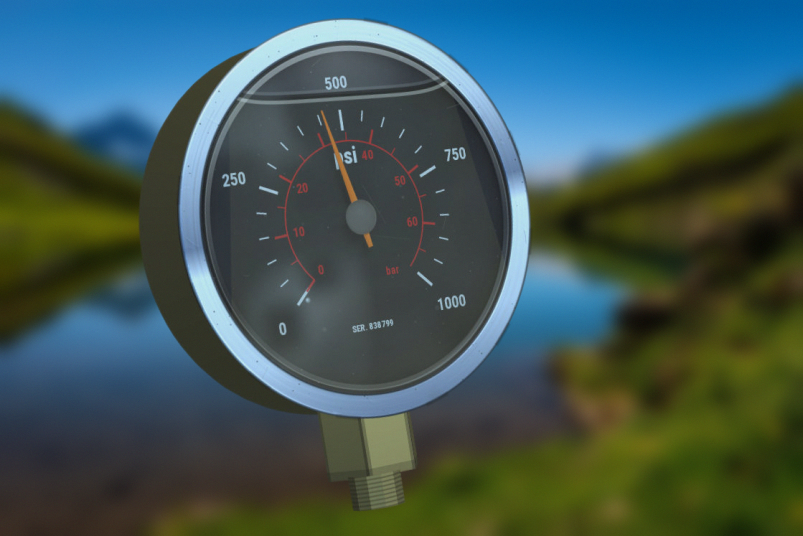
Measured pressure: 450 psi
